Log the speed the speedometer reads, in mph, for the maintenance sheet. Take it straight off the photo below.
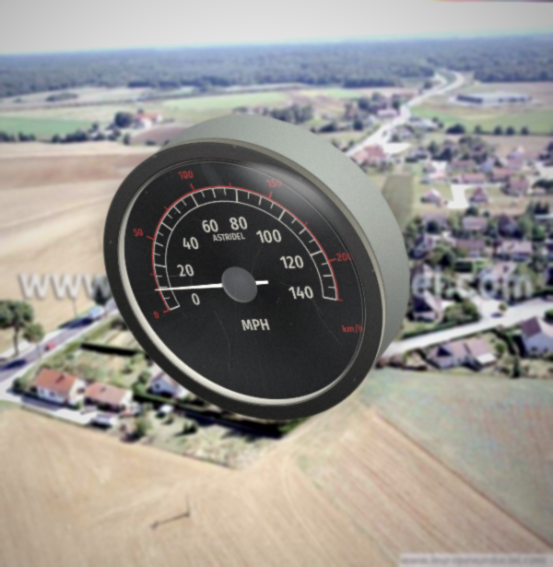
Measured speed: 10 mph
